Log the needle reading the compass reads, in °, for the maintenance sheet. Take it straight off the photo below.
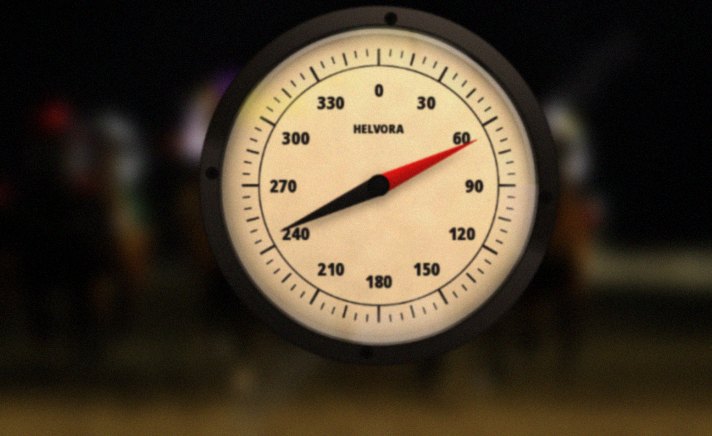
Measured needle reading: 65 °
